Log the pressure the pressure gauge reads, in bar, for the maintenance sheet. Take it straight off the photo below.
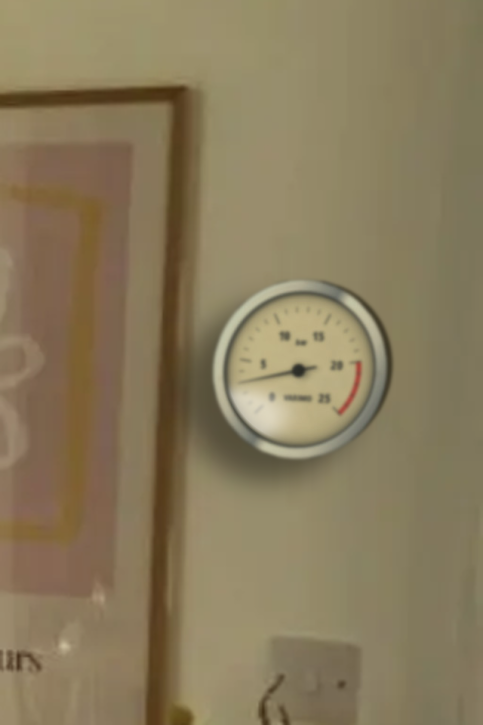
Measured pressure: 3 bar
